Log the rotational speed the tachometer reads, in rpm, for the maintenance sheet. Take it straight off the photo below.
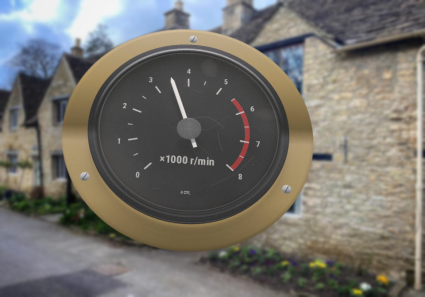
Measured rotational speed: 3500 rpm
